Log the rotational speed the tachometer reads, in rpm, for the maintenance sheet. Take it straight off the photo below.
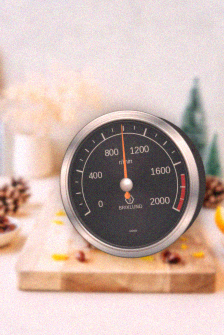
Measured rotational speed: 1000 rpm
